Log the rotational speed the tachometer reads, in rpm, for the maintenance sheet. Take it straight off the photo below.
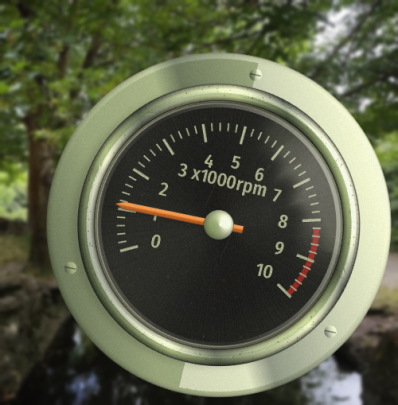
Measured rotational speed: 1100 rpm
